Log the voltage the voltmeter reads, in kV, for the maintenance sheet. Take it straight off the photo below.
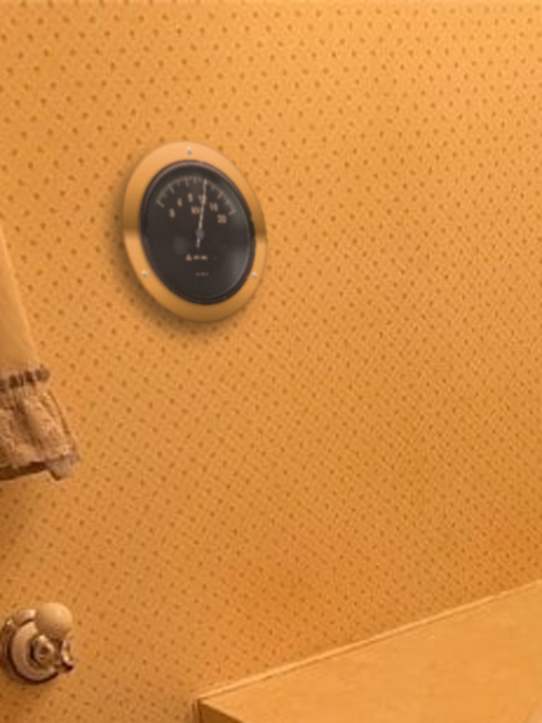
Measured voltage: 12 kV
